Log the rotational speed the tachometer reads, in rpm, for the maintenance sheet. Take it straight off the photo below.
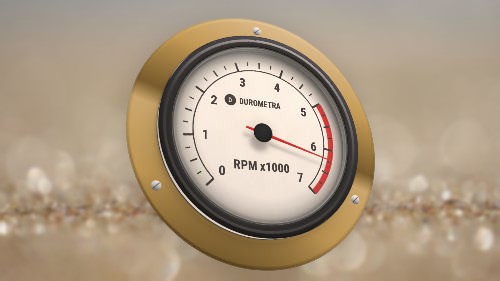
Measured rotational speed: 6250 rpm
